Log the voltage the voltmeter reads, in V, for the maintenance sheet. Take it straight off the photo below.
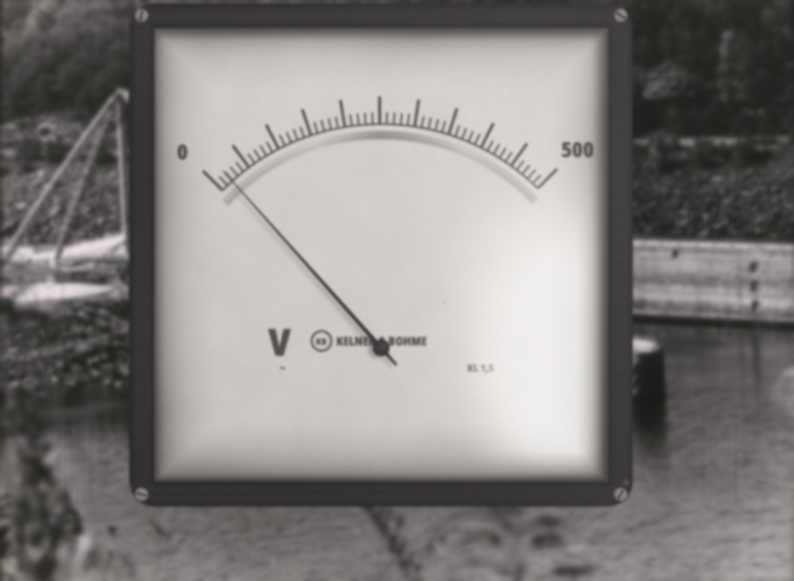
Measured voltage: 20 V
